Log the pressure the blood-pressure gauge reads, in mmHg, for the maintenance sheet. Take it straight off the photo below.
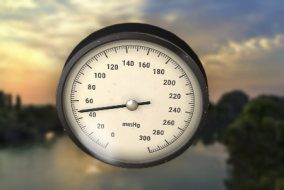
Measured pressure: 50 mmHg
